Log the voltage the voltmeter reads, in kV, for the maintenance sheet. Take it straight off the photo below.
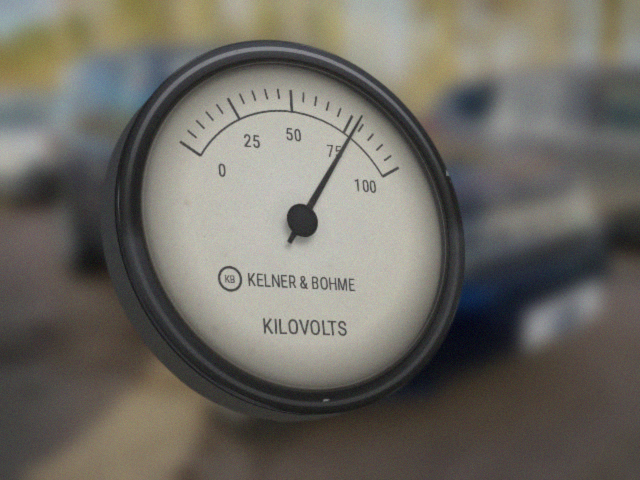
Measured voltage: 77.5 kV
